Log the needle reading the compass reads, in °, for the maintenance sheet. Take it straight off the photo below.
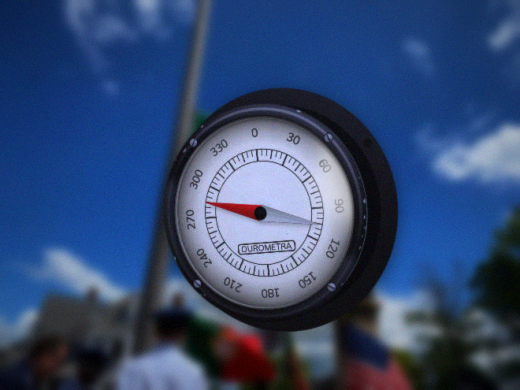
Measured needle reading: 285 °
